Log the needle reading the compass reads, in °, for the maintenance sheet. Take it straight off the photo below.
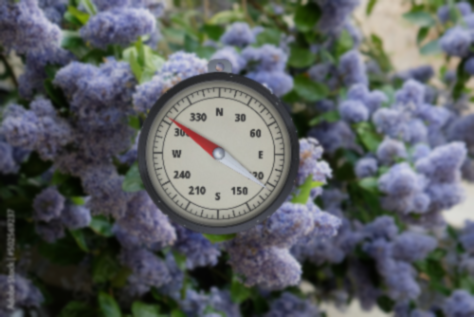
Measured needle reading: 305 °
